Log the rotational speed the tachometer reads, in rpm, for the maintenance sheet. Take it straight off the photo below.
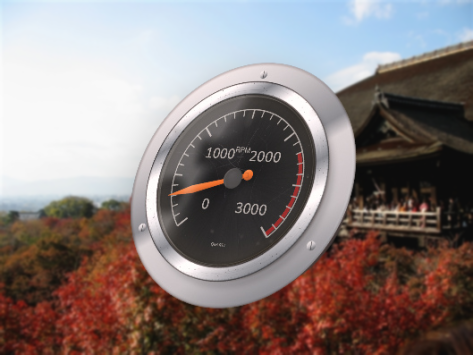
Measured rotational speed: 300 rpm
